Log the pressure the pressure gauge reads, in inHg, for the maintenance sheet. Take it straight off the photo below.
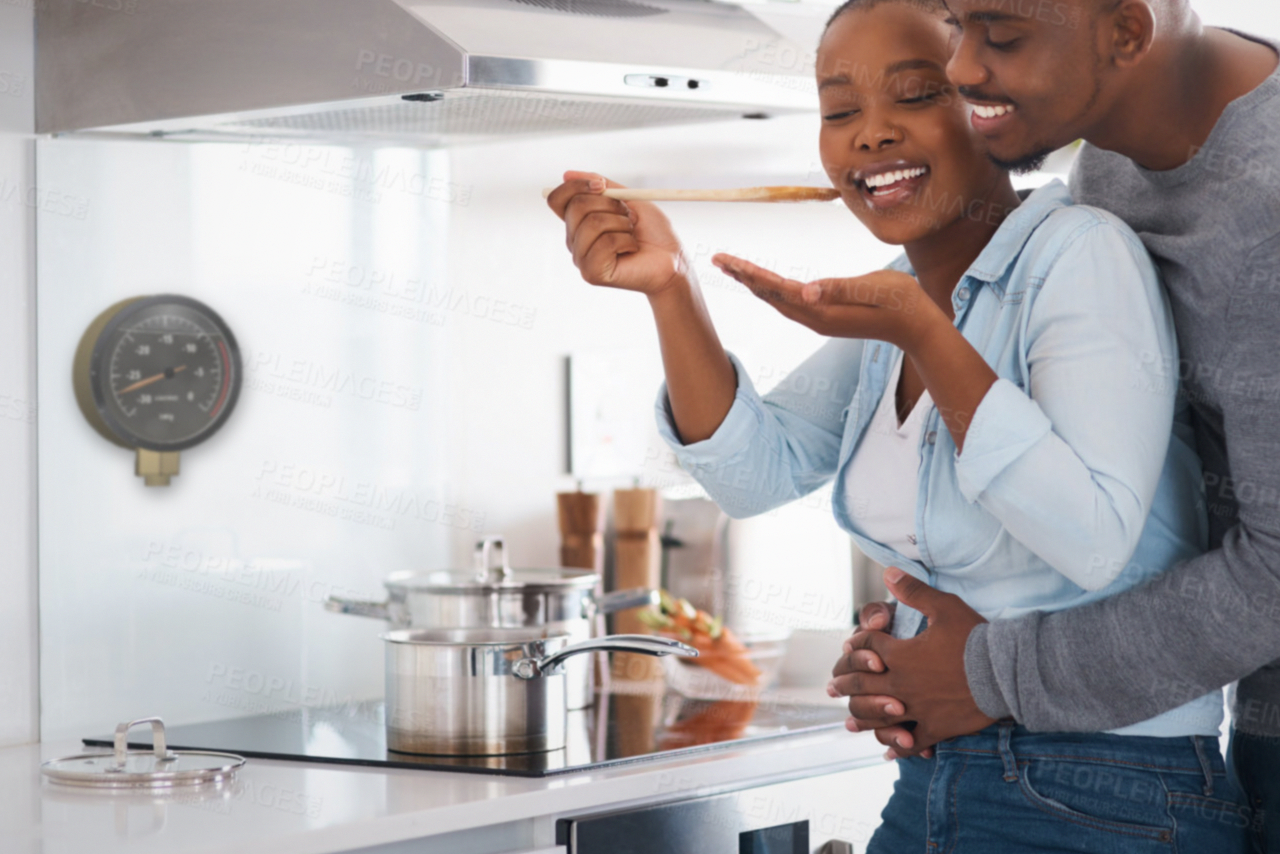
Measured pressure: -27 inHg
